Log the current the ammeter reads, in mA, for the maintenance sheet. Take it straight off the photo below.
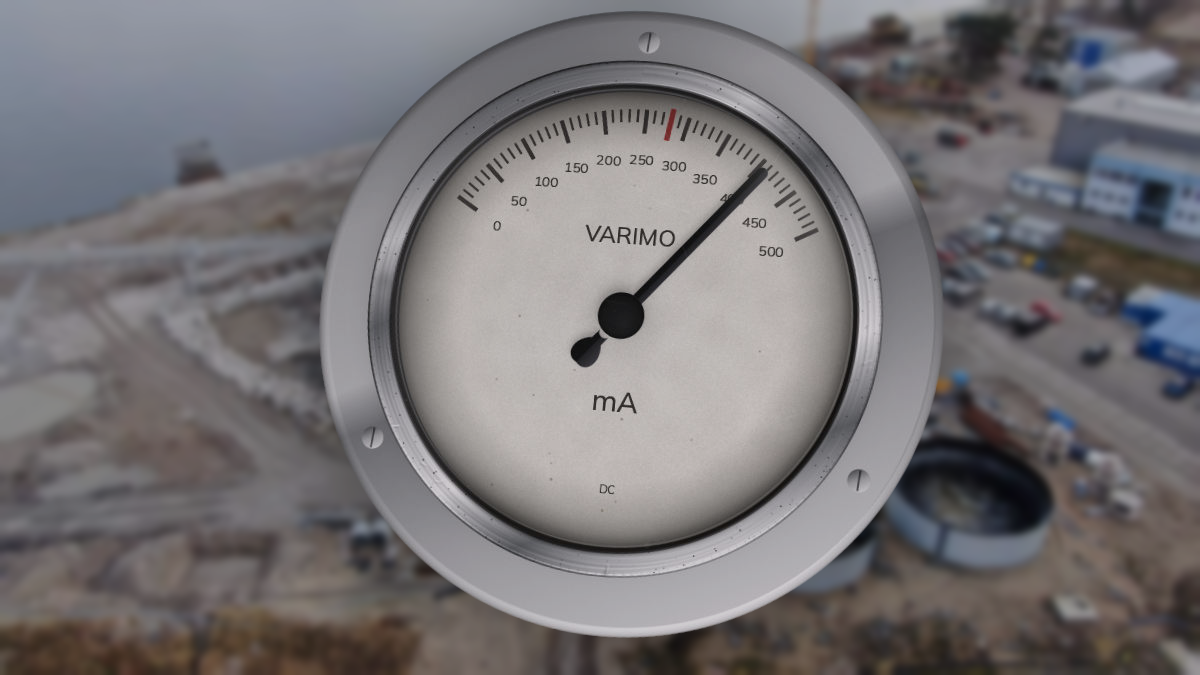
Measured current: 410 mA
